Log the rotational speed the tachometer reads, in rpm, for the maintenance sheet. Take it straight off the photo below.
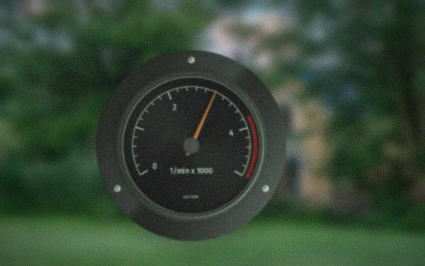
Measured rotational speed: 3000 rpm
